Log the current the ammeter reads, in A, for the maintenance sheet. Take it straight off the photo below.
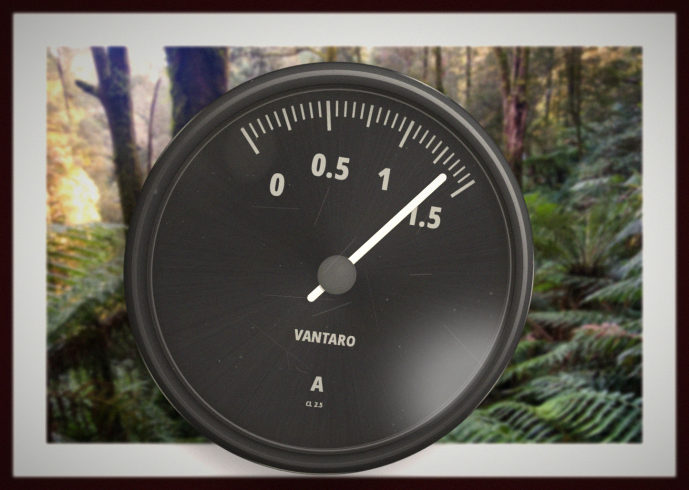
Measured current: 1.35 A
